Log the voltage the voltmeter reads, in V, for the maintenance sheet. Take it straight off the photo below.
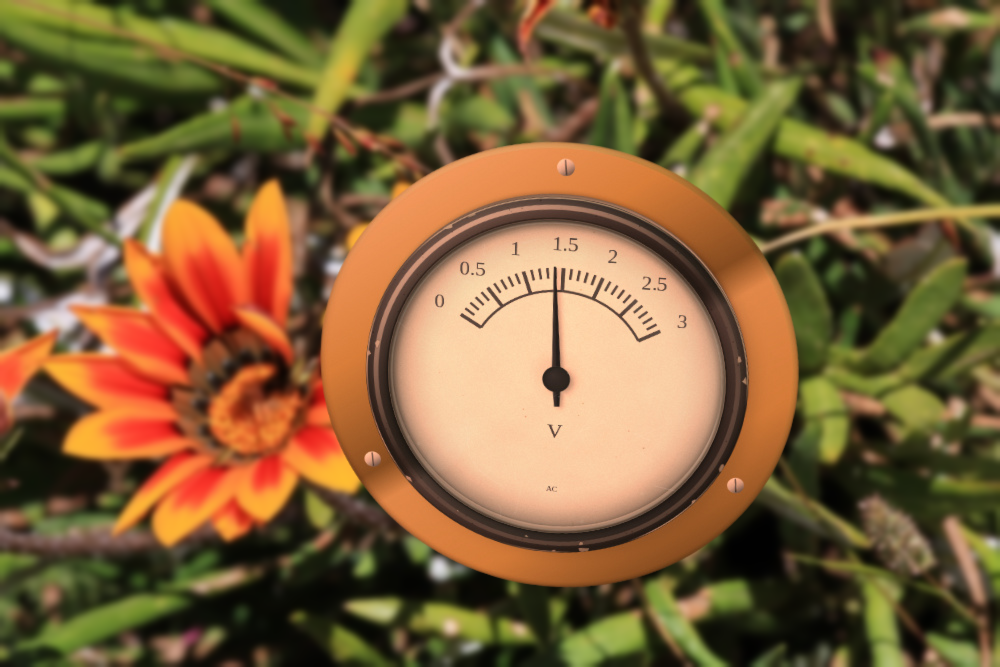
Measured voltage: 1.4 V
